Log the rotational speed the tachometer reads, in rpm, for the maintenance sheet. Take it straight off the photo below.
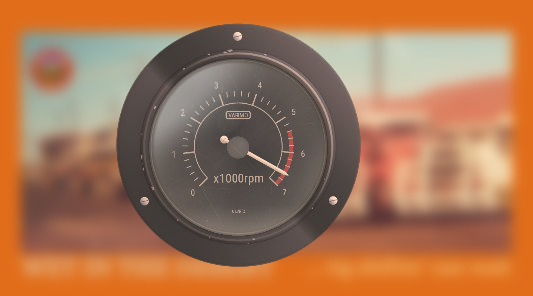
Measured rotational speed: 6600 rpm
